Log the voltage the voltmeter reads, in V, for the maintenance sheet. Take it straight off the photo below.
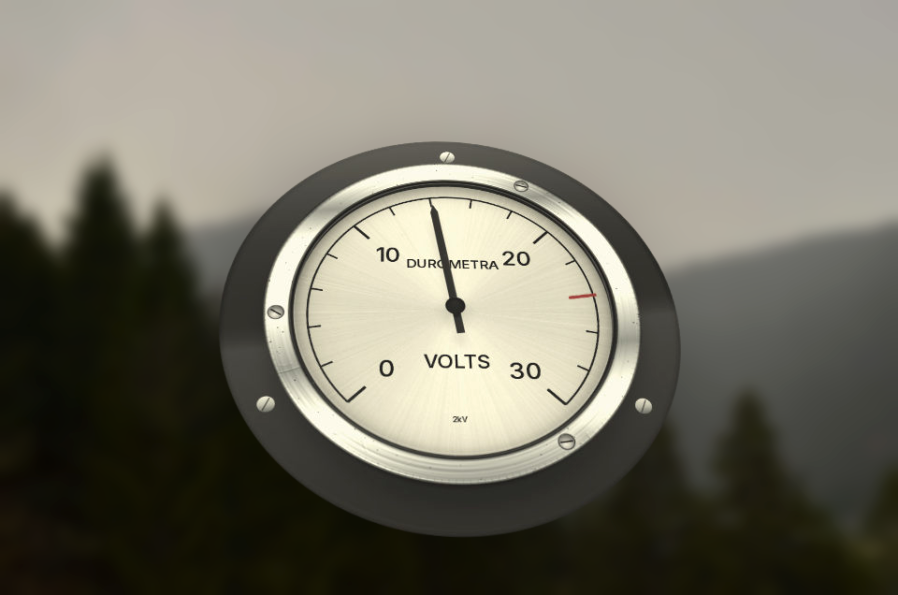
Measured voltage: 14 V
